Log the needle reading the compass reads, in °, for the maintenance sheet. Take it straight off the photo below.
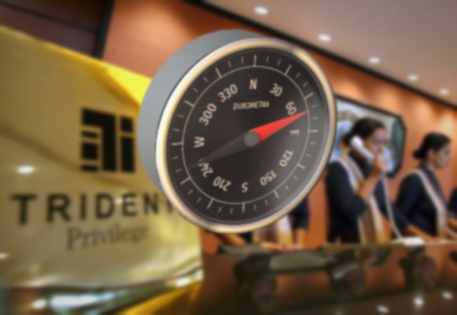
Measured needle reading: 70 °
